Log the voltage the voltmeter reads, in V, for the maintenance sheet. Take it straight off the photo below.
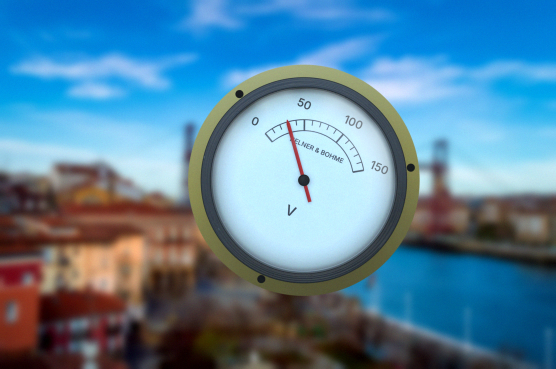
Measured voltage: 30 V
